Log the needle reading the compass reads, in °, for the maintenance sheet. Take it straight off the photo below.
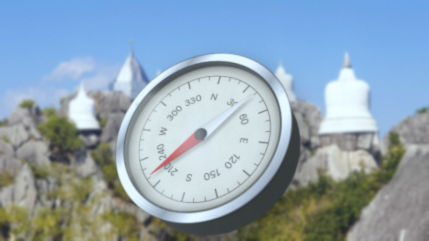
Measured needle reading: 220 °
